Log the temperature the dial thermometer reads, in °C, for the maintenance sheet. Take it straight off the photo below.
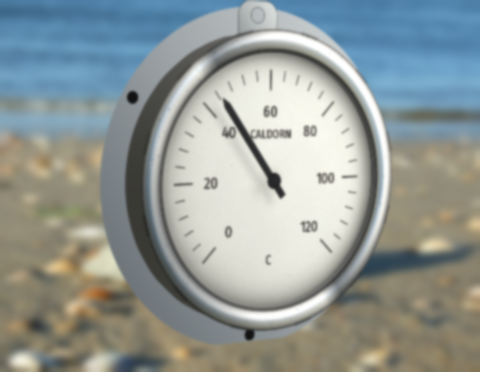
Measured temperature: 44 °C
